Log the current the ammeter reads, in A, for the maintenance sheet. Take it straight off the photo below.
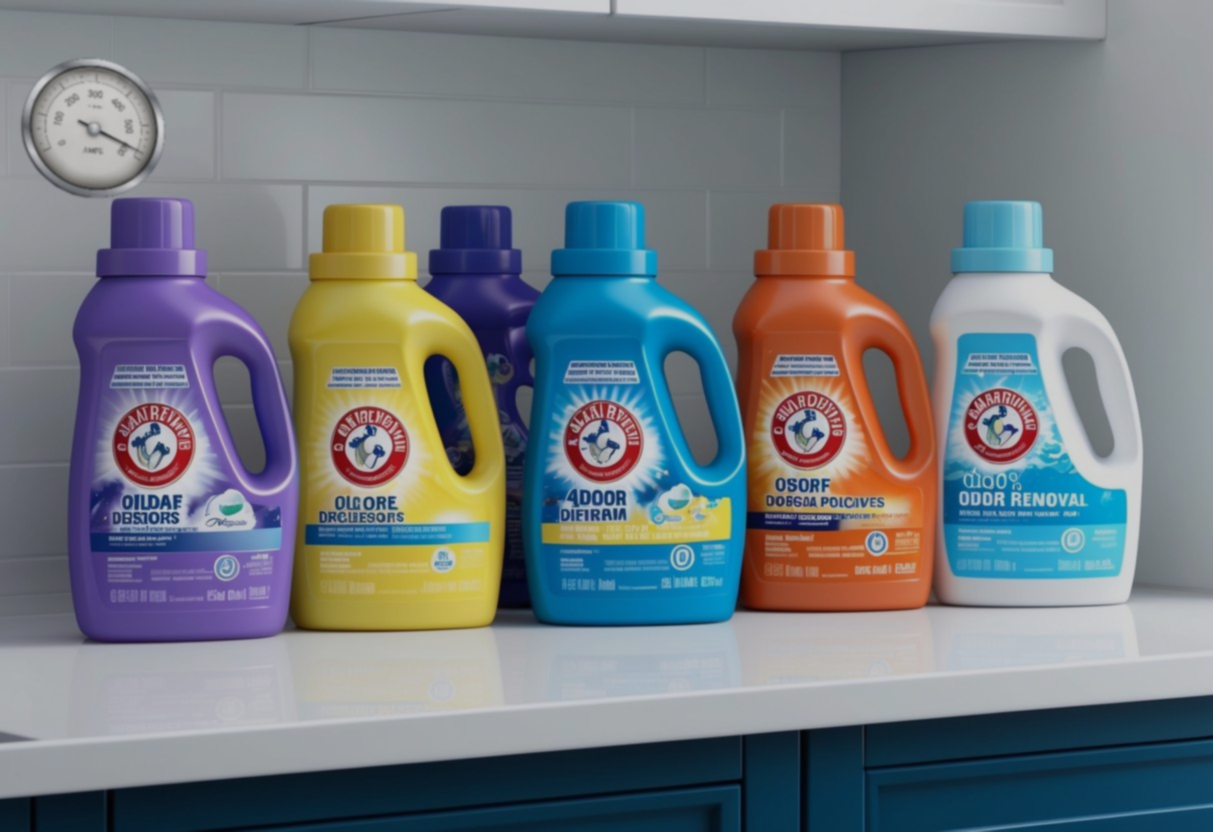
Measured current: 580 A
